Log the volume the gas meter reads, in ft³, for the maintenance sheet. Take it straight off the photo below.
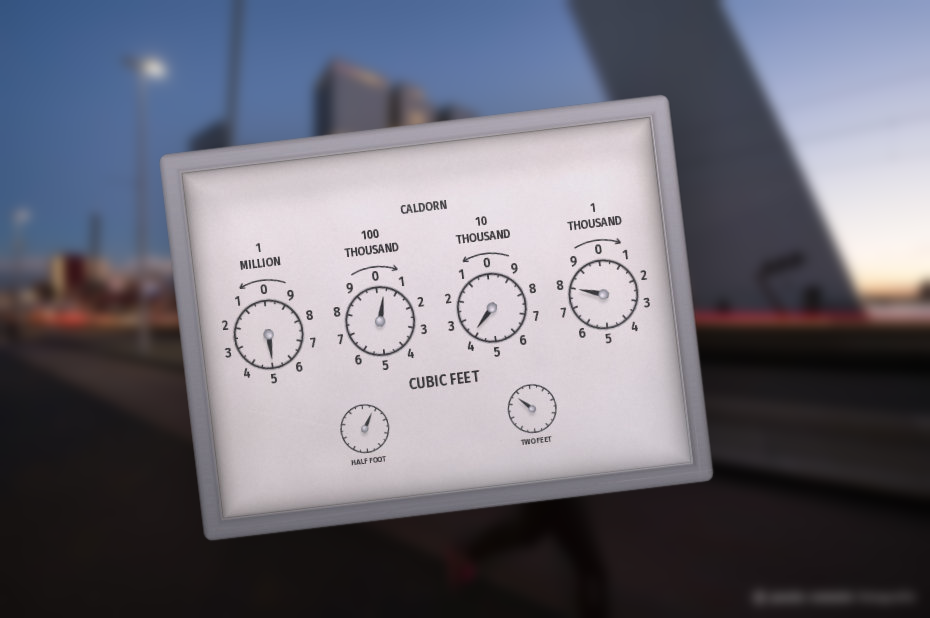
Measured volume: 503800 ft³
